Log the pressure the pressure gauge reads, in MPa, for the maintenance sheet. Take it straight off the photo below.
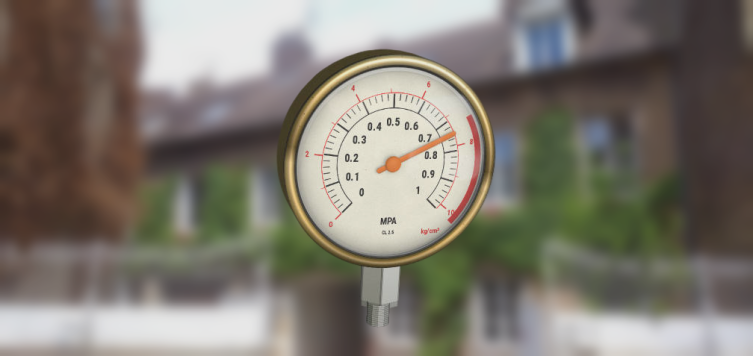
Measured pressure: 0.74 MPa
